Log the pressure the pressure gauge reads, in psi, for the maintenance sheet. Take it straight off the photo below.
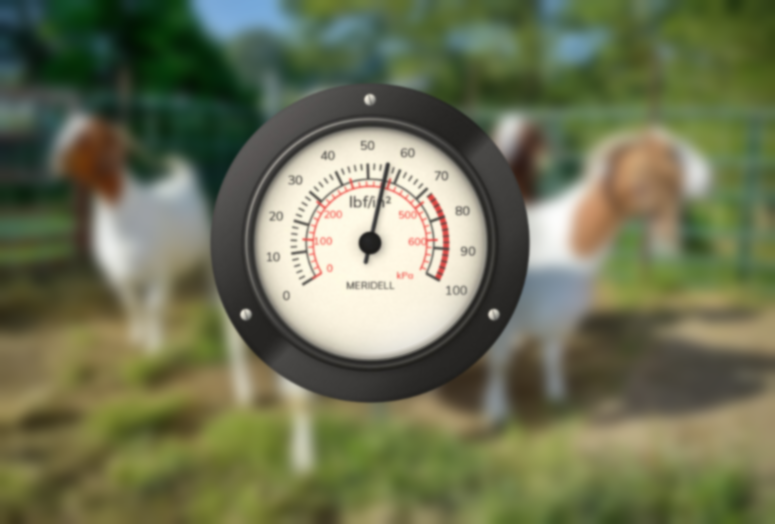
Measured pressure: 56 psi
